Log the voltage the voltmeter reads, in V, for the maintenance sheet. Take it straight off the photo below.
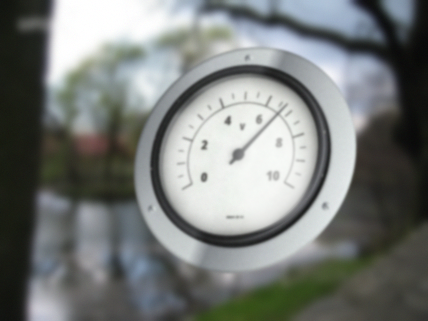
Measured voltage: 6.75 V
